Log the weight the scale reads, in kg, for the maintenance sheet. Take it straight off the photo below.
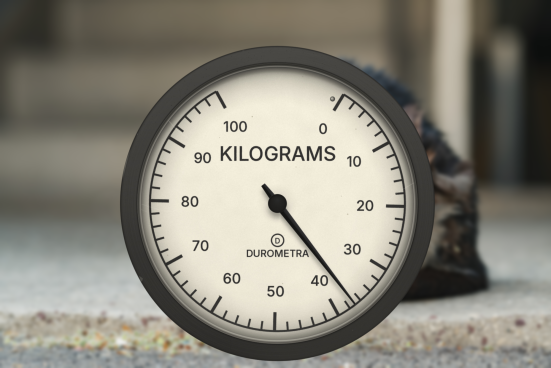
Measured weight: 37 kg
